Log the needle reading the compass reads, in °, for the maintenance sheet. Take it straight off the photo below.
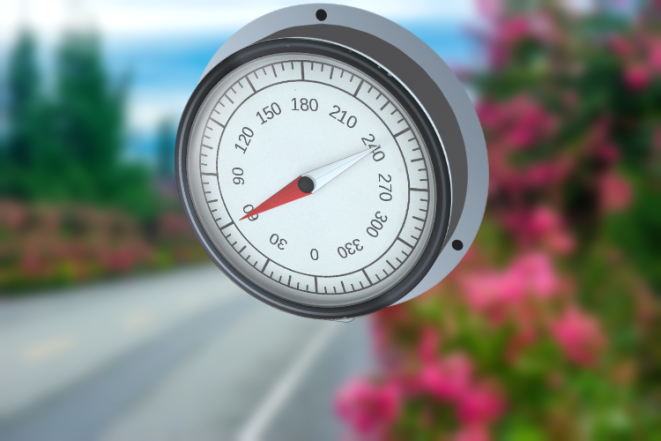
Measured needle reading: 60 °
